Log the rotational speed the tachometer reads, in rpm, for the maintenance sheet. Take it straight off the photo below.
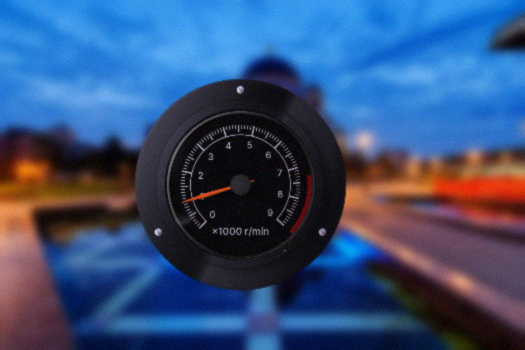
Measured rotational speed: 1000 rpm
